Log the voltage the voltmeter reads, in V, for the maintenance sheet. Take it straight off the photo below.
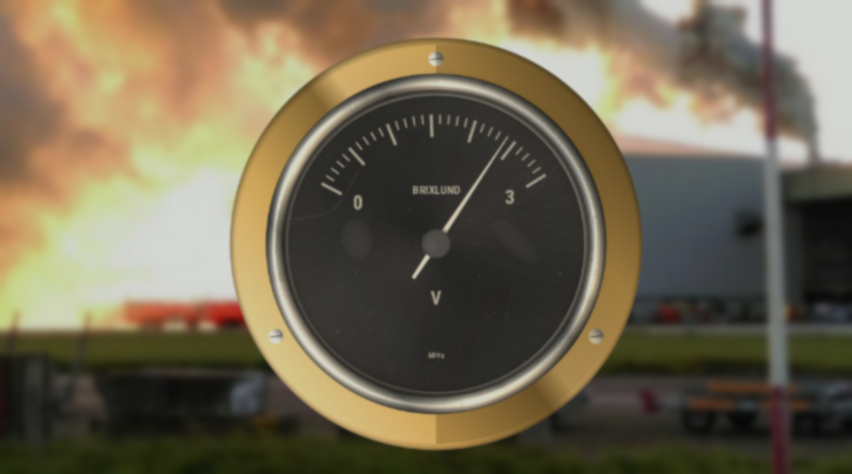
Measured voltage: 2.4 V
